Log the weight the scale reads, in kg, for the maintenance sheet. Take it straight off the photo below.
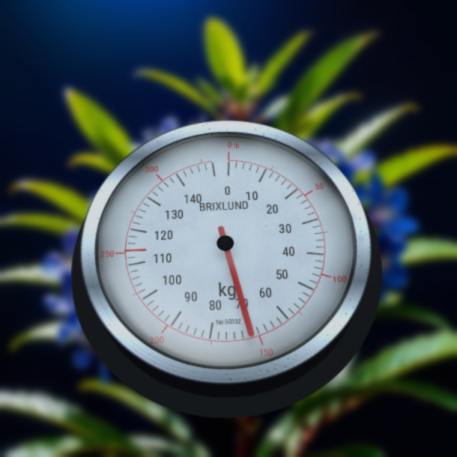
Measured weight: 70 kg
